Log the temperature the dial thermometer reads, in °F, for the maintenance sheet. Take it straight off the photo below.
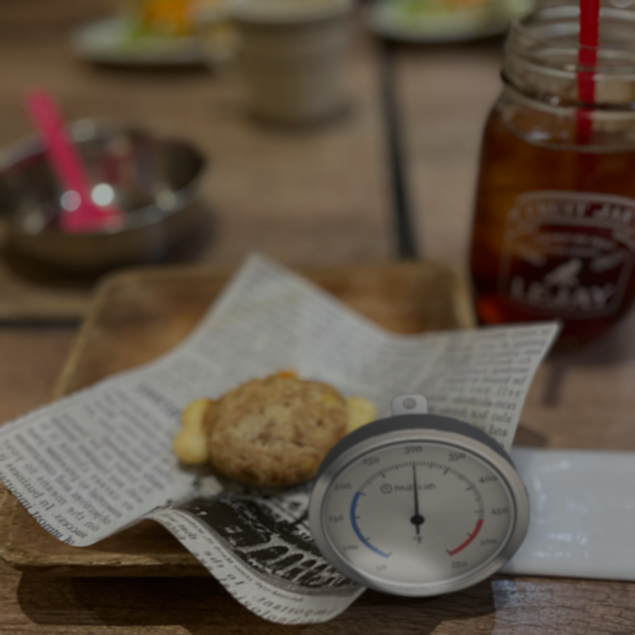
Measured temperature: 300 °F
